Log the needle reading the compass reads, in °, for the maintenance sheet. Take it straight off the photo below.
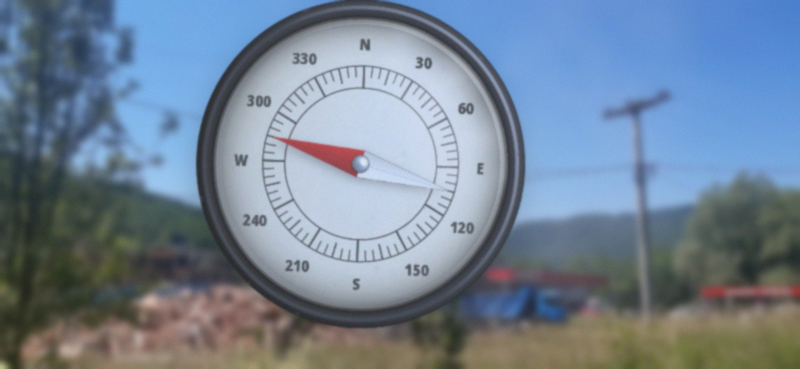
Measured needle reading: 285 °
